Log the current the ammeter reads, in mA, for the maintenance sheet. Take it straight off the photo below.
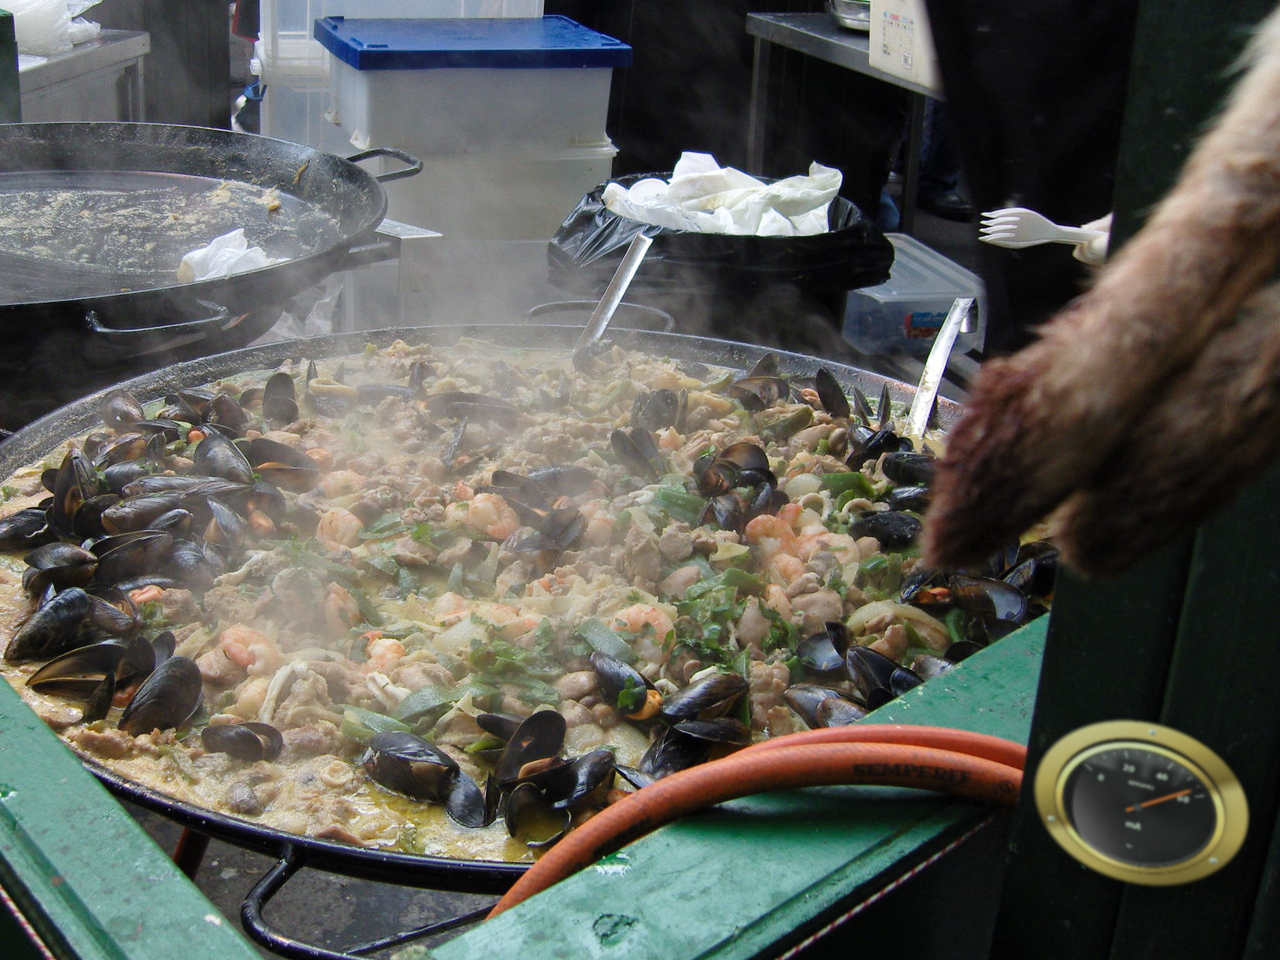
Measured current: 55 mA
